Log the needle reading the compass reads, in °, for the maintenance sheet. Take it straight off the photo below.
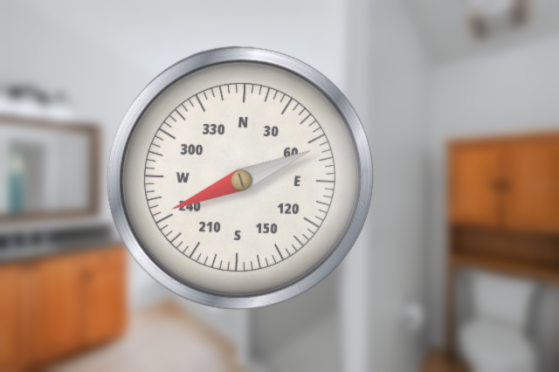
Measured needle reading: 245 °
